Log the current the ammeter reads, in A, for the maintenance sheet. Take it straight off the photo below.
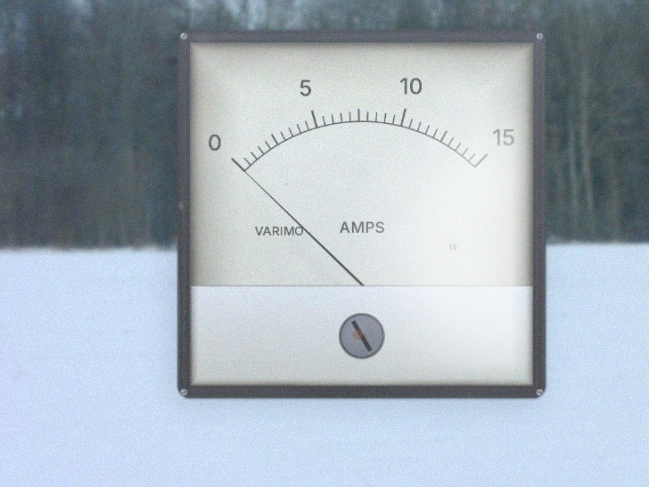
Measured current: 0 A
